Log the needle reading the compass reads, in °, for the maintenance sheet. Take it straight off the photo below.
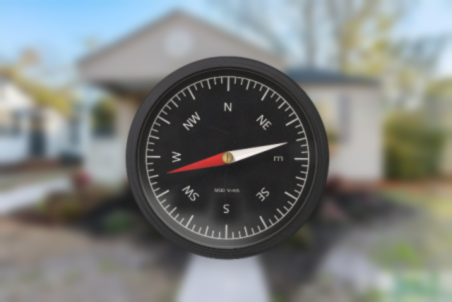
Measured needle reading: 255 °
